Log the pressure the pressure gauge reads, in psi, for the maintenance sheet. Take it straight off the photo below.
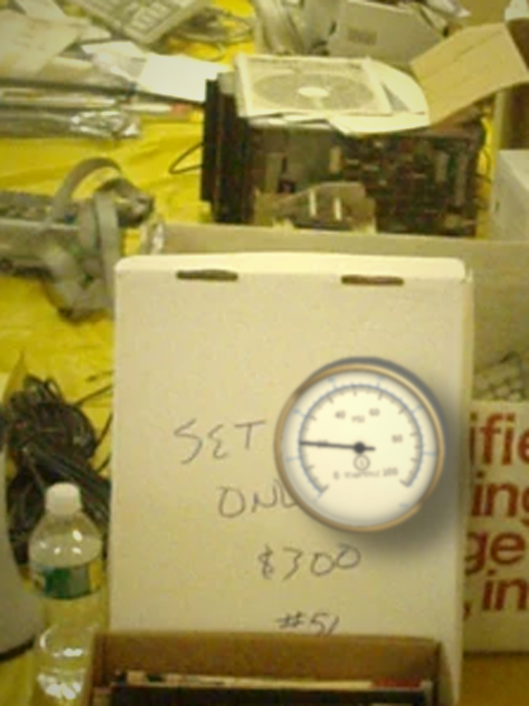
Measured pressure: 20 psi
